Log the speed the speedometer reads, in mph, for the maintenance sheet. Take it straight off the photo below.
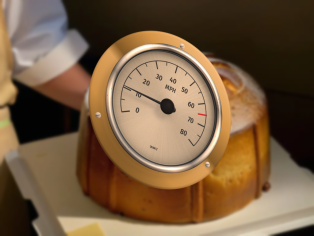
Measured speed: 10 mph
